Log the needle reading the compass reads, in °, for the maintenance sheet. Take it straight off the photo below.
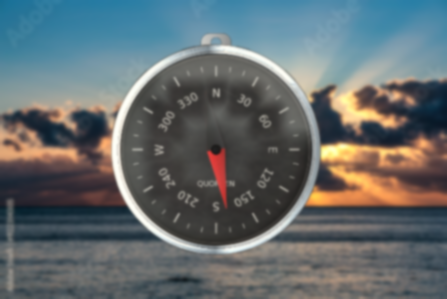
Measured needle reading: 170 °
